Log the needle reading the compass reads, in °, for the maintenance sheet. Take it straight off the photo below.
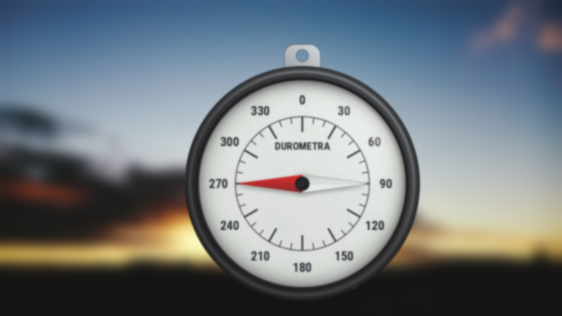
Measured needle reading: 270 °
